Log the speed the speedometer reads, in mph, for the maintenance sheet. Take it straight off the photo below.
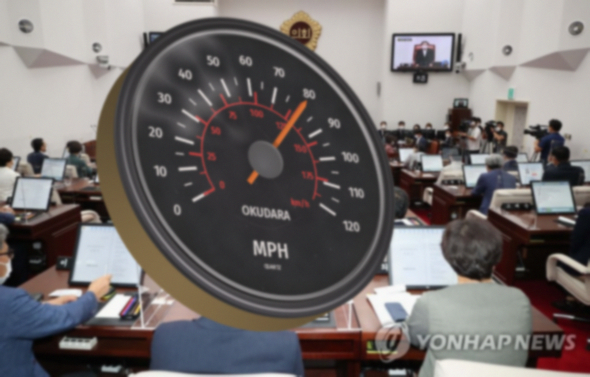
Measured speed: 80 mph
